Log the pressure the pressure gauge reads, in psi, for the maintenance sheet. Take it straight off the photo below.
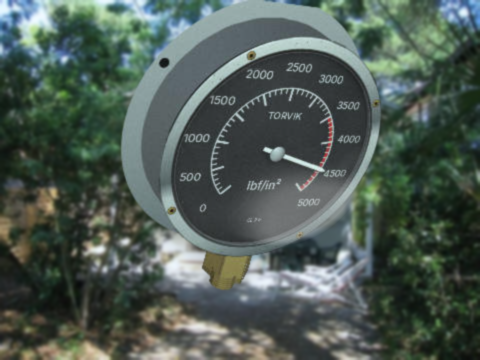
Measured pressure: 4500 psi
